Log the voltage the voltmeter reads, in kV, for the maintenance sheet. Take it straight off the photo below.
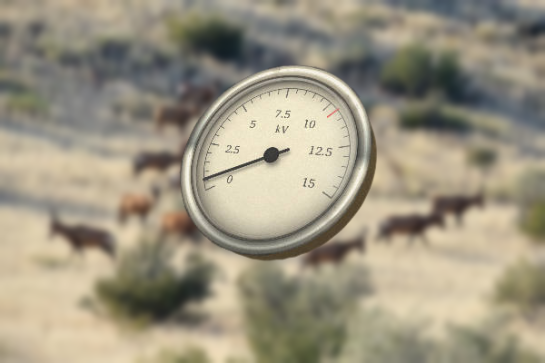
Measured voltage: 0.5 kV
